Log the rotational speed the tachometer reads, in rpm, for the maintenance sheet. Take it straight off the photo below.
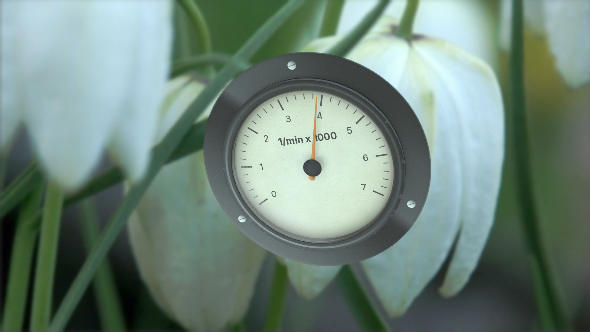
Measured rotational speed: 3900 rpm
